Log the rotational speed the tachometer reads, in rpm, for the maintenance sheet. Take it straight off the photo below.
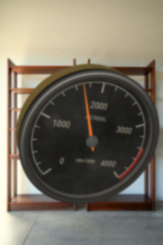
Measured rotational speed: 1700 rpm
